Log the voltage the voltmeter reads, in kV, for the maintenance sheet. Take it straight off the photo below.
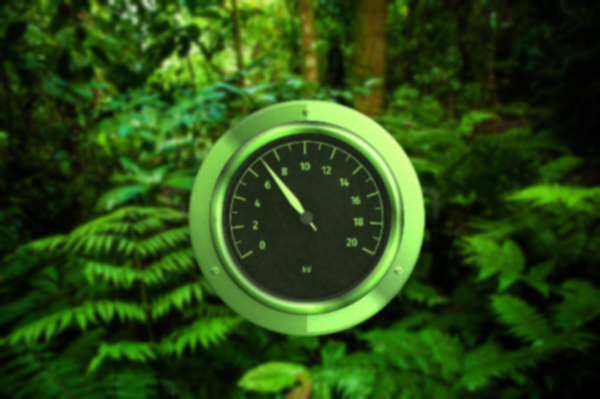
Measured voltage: 7 kV
